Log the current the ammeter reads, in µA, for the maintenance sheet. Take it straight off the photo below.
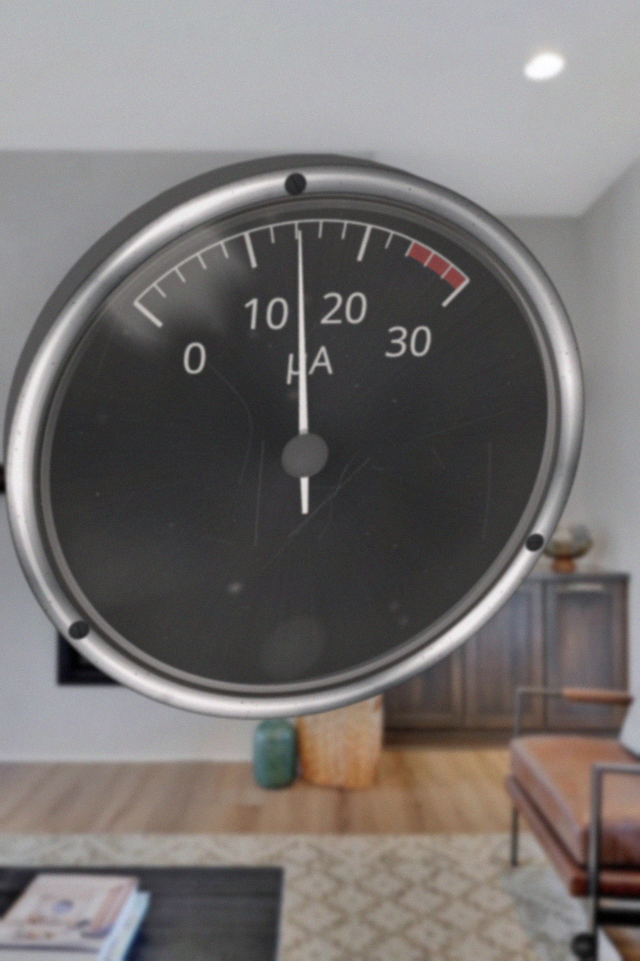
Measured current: 14 µA
